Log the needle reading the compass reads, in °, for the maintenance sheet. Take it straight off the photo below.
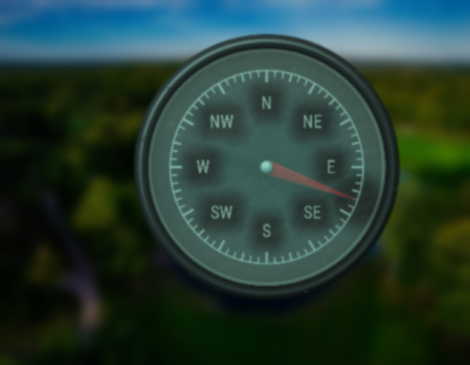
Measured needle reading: 110 °
